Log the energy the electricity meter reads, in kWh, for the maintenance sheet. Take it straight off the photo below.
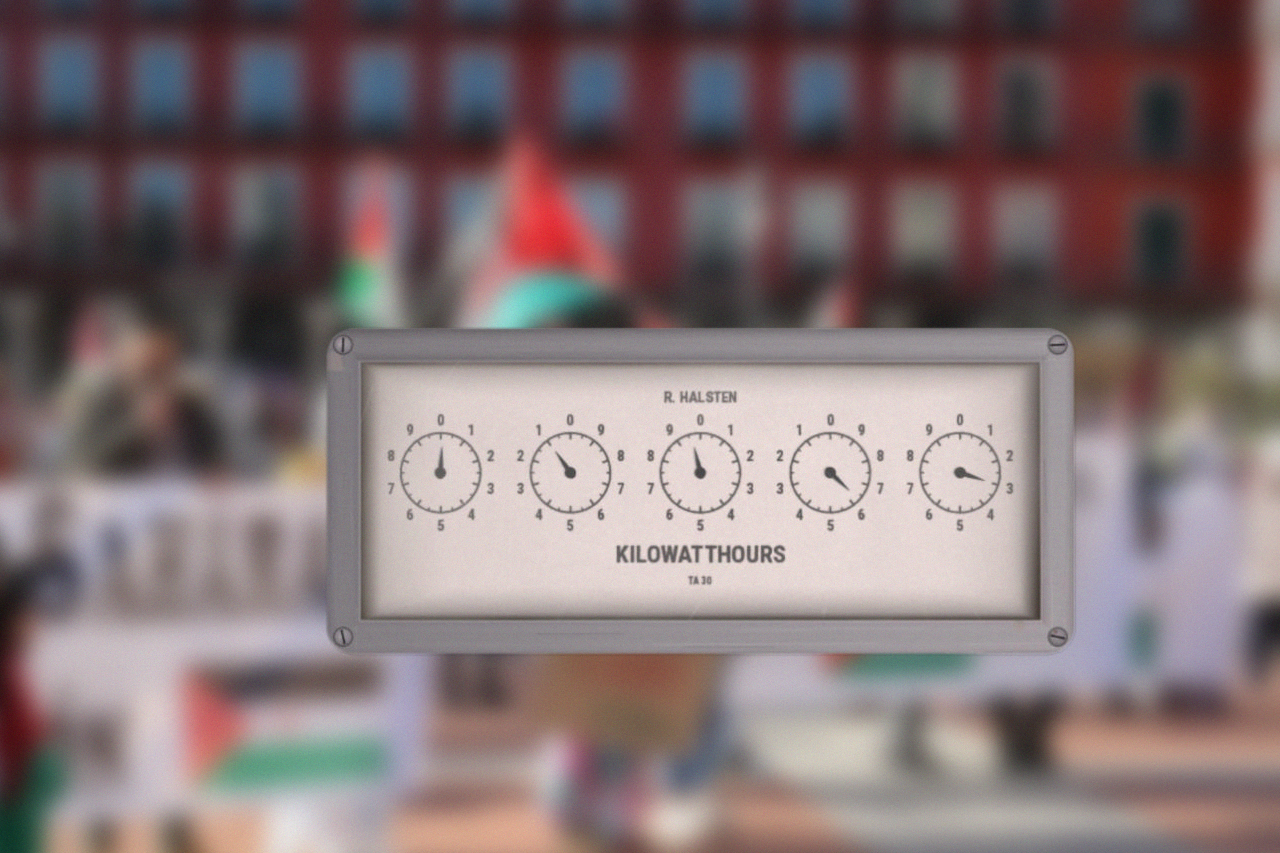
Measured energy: 963 kWh
